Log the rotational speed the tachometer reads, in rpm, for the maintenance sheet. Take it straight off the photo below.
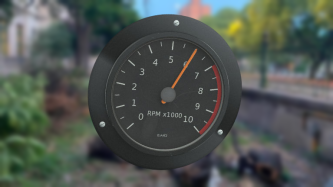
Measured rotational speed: 6000 rpm
